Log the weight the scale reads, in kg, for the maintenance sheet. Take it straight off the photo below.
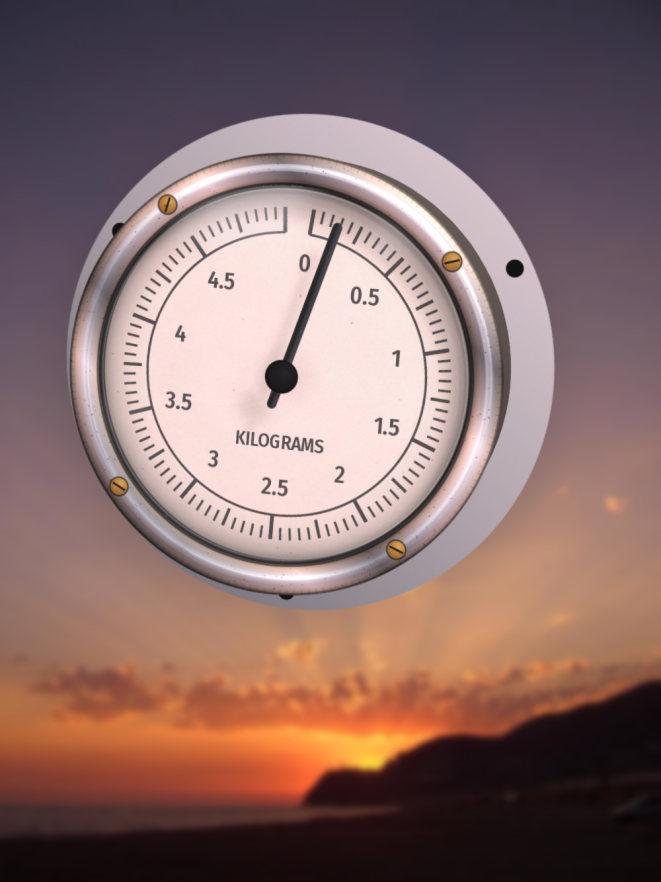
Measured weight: 0.15 kg
